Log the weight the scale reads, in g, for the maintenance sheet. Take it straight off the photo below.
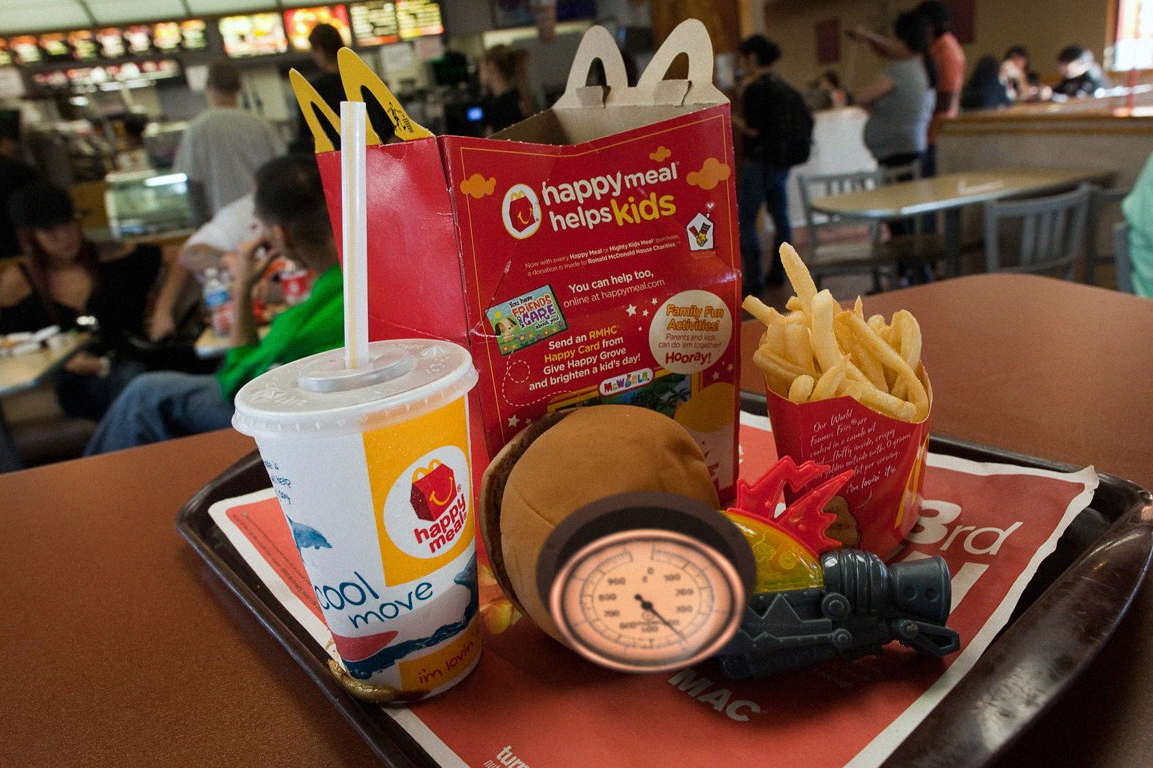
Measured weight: 400 g
